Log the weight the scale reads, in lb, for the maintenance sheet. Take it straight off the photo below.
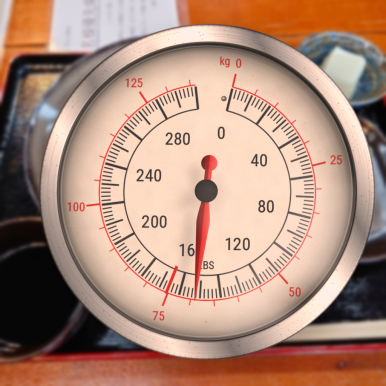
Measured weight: 152 lb
